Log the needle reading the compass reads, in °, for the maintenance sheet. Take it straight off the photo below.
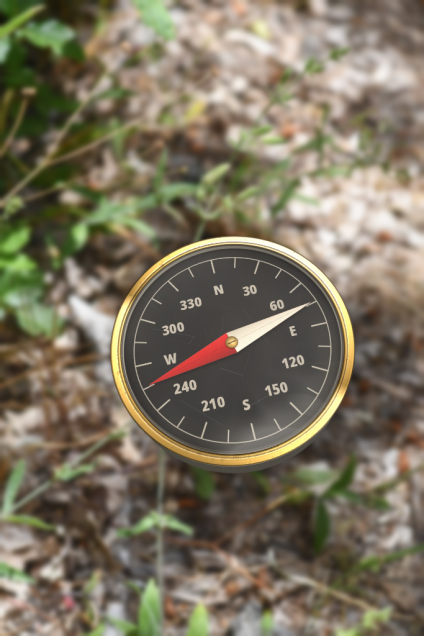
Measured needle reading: 255 °
